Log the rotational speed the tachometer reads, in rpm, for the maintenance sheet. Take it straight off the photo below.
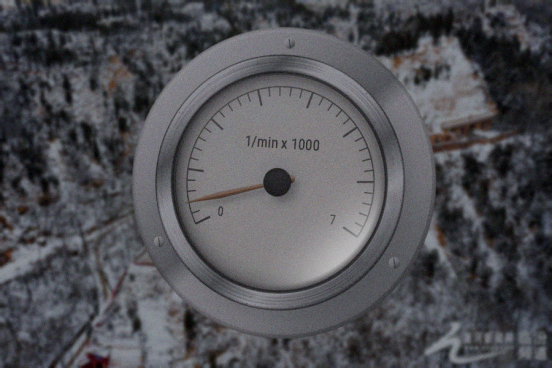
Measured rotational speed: 400 rpm
